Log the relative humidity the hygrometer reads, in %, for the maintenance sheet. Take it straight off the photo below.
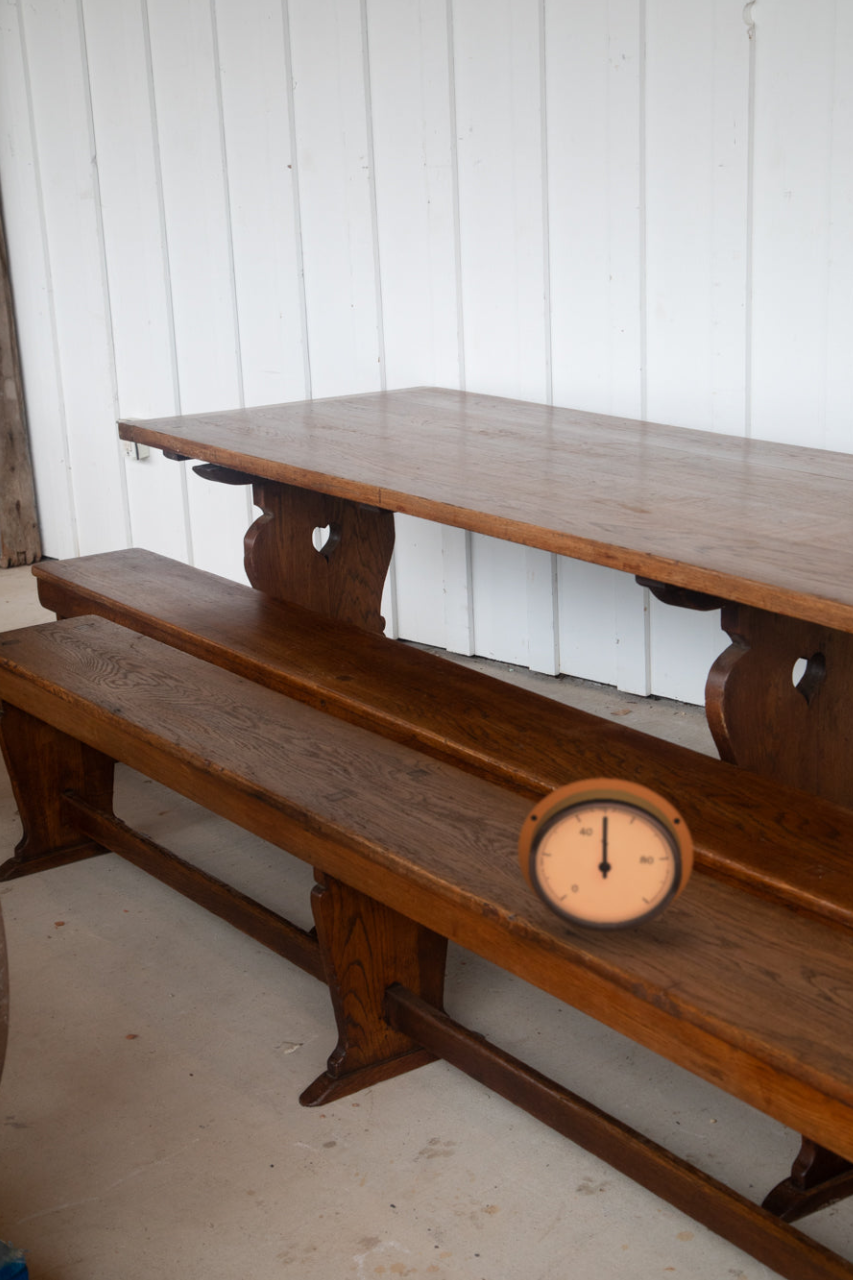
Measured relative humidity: 50 %
